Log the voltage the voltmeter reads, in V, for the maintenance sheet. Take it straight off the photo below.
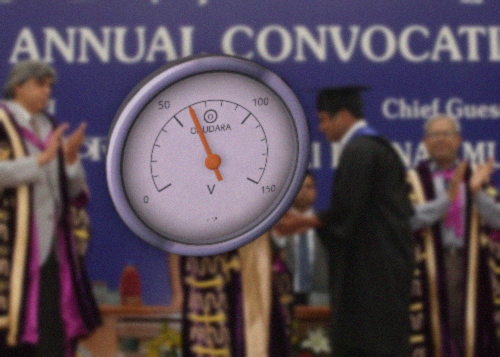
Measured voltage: 60 V
